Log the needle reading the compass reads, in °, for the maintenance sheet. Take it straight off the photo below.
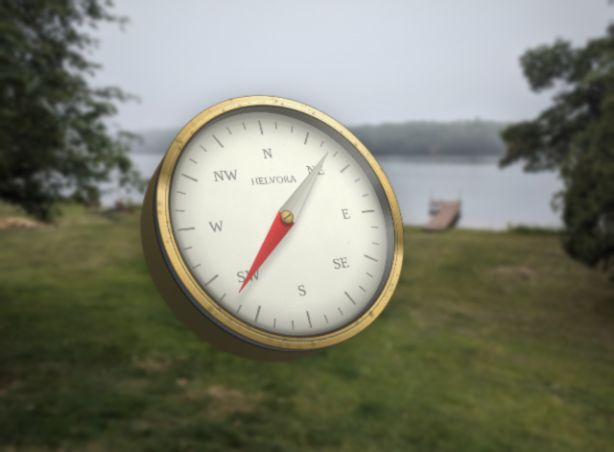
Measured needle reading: 225 °
